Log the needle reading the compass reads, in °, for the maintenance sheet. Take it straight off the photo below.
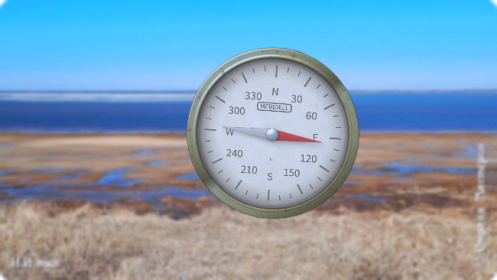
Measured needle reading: 95 °
